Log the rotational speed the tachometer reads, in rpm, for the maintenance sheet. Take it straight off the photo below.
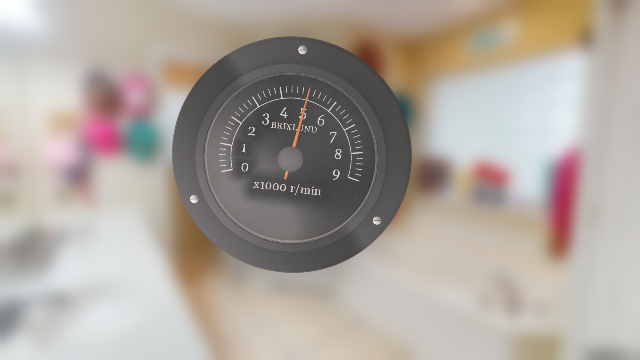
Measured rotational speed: 5000 rpm
